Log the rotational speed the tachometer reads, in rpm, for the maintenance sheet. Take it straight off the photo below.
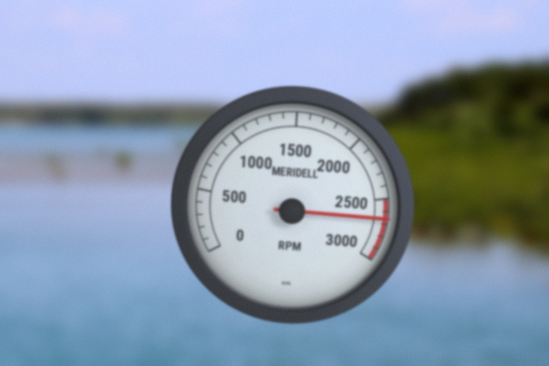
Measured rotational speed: 2650 rpm
